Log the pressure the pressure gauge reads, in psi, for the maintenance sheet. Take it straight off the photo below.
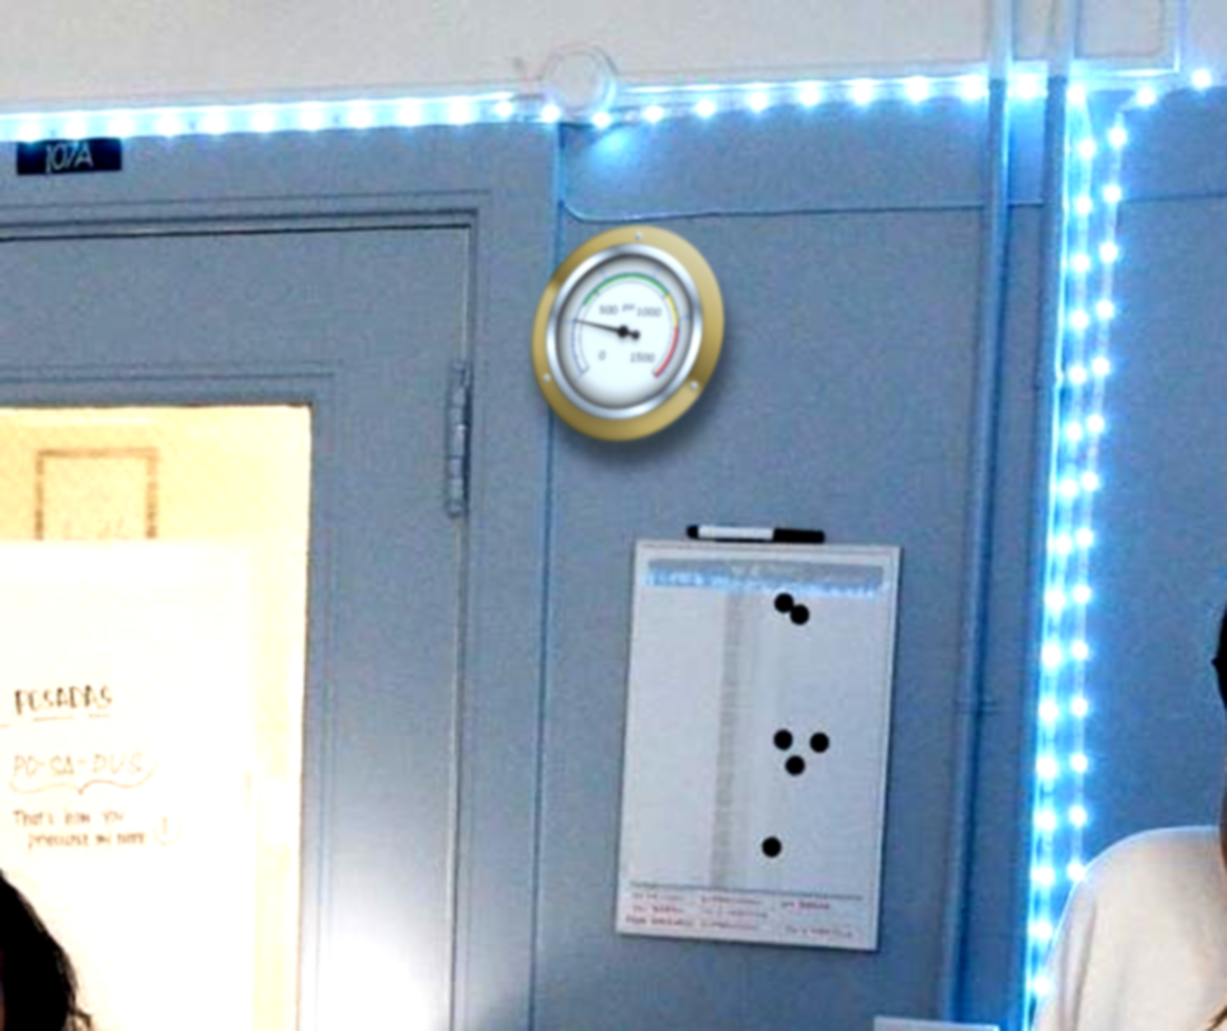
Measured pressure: 300 psi
